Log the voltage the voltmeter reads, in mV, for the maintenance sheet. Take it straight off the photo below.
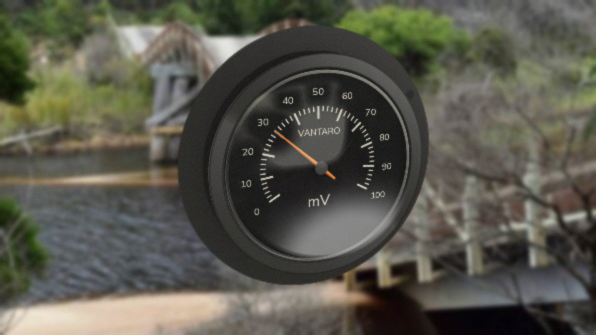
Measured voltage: 30 mV
